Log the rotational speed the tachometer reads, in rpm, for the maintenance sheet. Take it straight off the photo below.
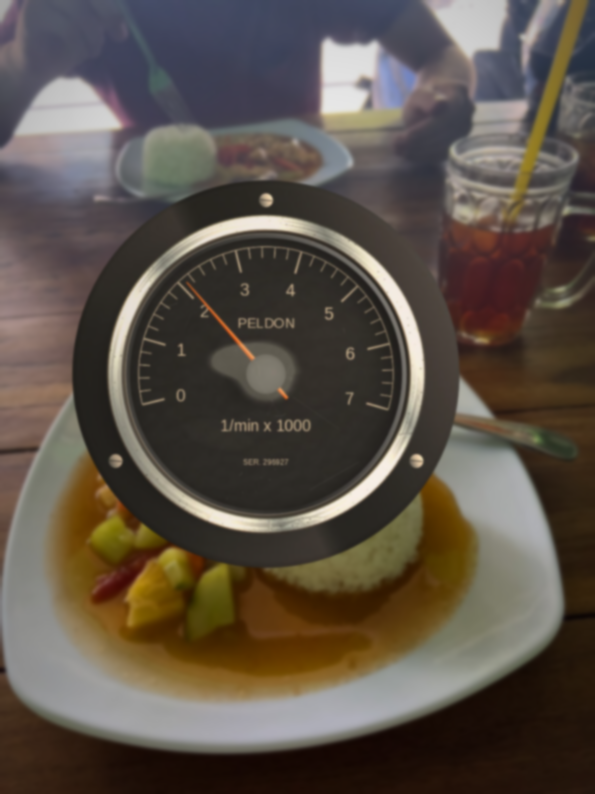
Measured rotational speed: 2100 rpm
